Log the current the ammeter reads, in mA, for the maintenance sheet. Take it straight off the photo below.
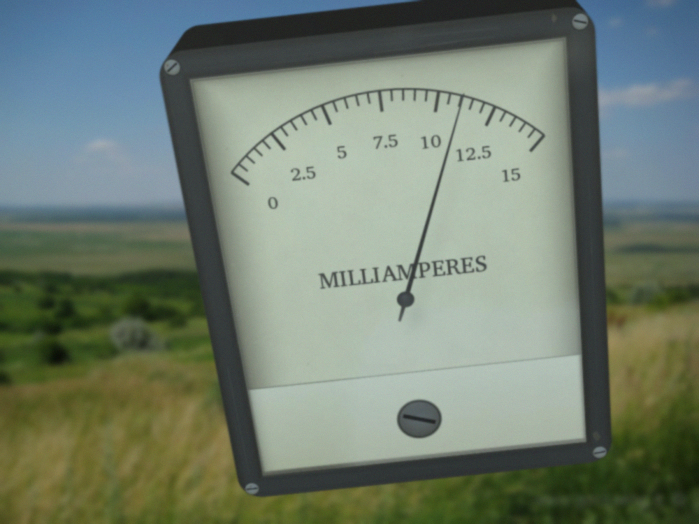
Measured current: 11 mA
